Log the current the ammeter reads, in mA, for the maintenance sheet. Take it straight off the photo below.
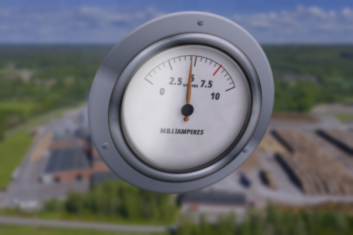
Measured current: 4.5 mA
